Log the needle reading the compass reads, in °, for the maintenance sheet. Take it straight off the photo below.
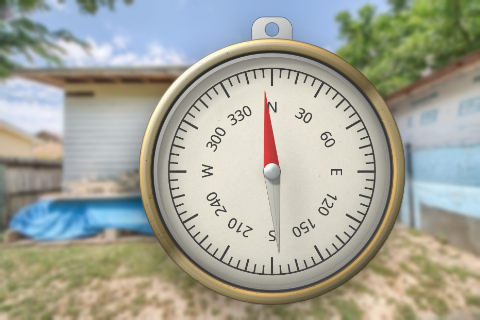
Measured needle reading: 355 °
